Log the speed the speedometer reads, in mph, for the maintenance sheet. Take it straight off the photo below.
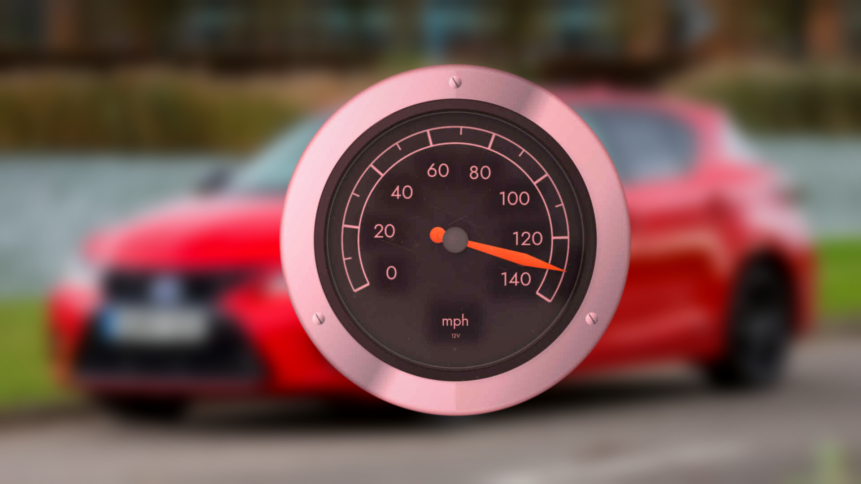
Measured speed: 130 mph
